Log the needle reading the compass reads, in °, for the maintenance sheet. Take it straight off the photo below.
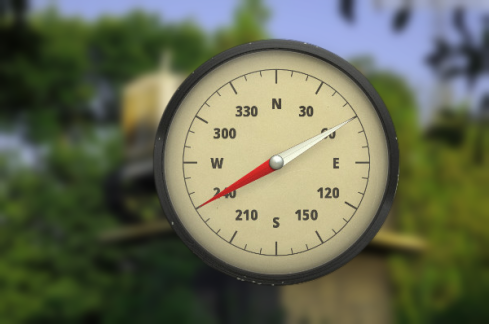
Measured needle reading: 240 °
